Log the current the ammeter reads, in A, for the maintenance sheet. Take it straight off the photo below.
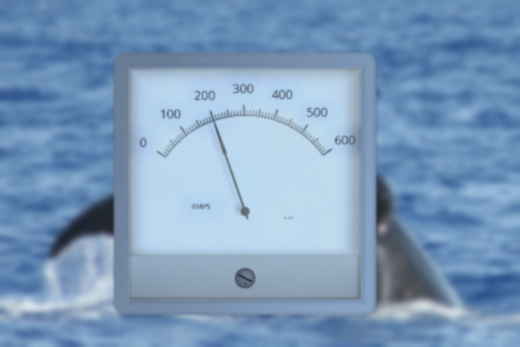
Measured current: 200 A
